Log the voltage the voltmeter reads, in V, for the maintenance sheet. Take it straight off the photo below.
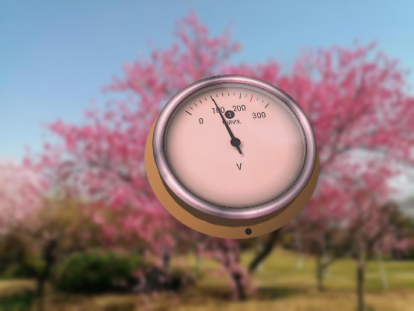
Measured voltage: 100 V
